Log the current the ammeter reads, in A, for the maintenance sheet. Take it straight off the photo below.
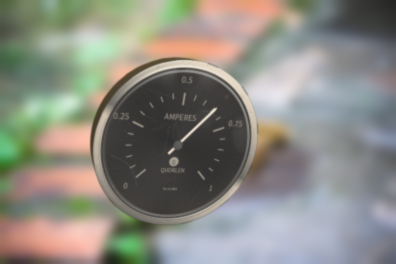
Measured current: 0.65 A
